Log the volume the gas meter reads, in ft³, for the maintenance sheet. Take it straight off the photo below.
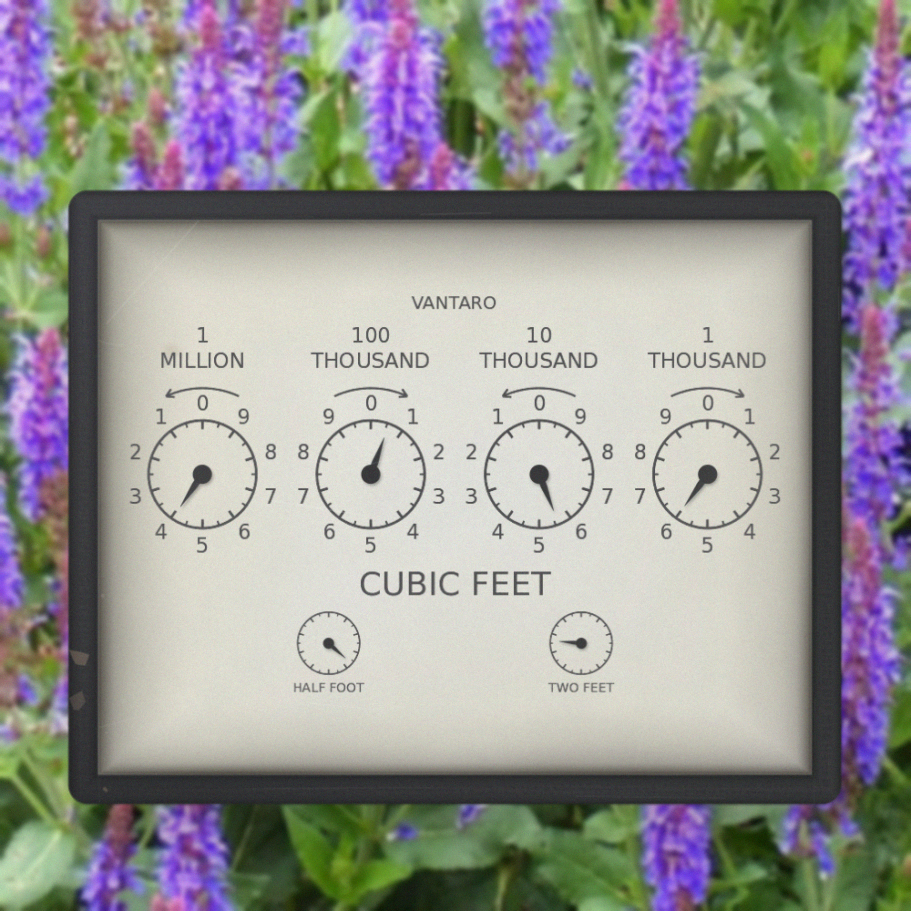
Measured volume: 405600 ft³
